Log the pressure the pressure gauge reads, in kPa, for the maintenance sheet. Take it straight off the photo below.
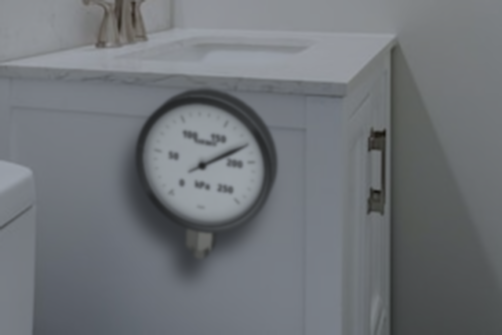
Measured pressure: 180 kPa
